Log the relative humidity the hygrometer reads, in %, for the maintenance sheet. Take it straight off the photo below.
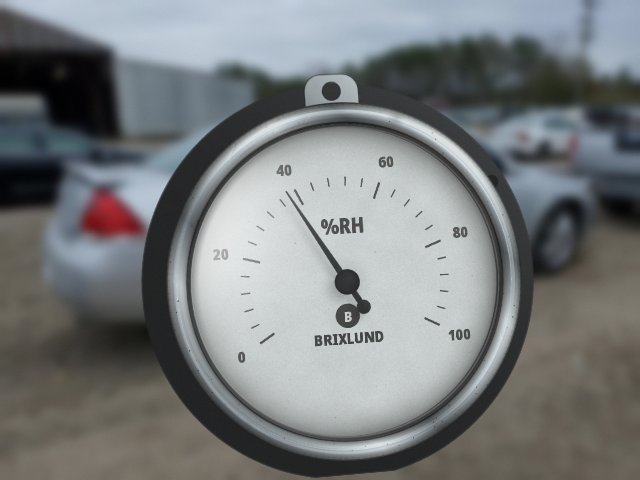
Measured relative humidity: 38 %
